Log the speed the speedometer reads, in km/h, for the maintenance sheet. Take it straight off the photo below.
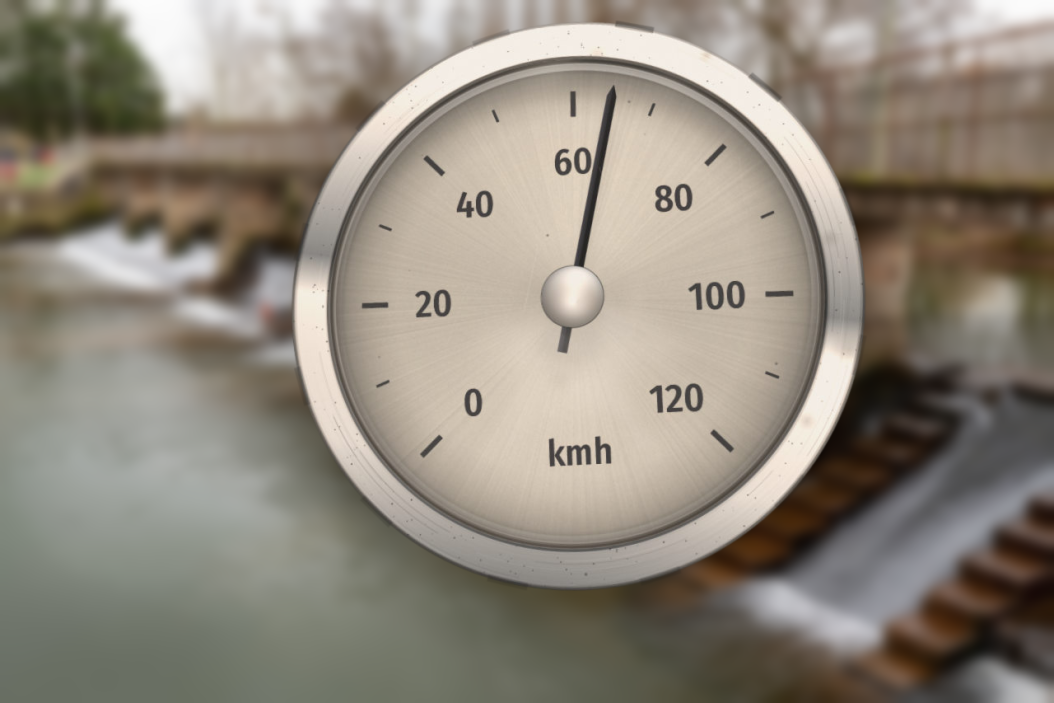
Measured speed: 65 km/h
